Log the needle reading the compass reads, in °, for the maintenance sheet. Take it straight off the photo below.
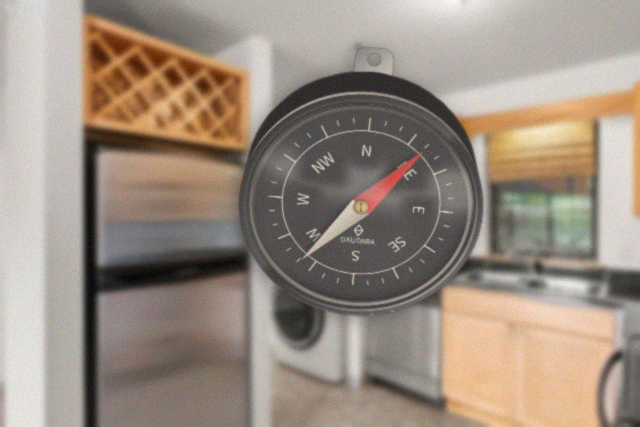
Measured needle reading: 40 °
